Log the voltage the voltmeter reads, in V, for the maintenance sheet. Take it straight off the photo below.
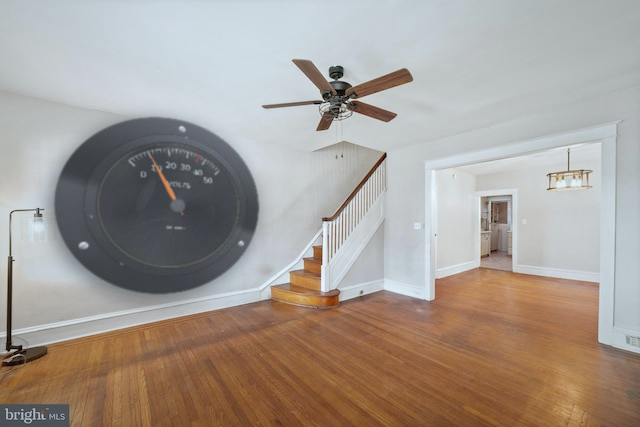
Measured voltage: 10 V
